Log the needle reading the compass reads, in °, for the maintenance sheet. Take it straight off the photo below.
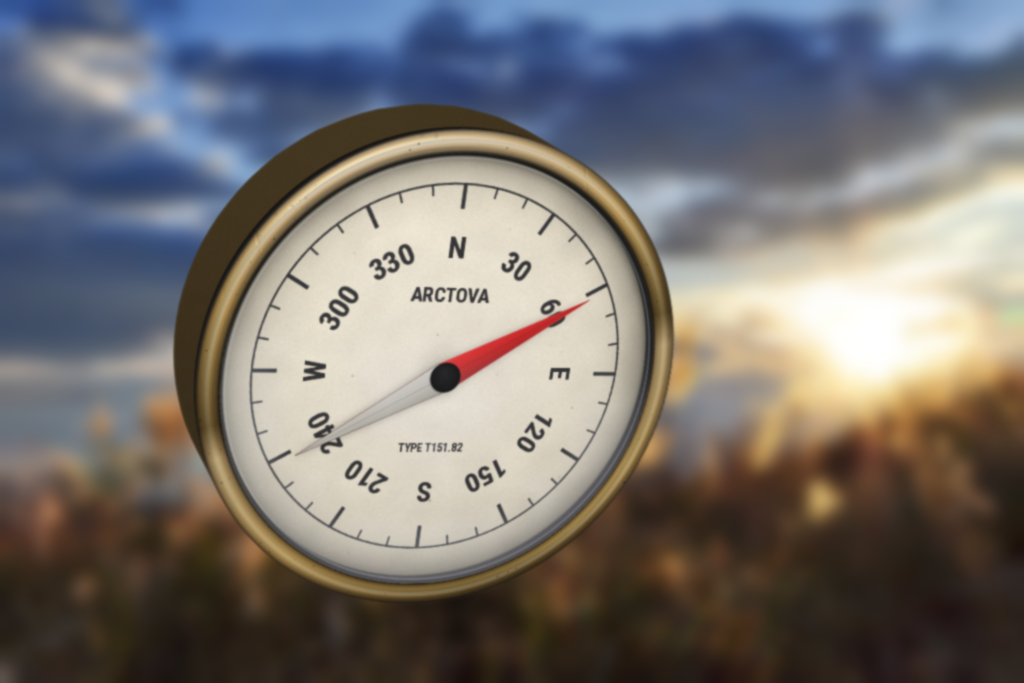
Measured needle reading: 60 °
